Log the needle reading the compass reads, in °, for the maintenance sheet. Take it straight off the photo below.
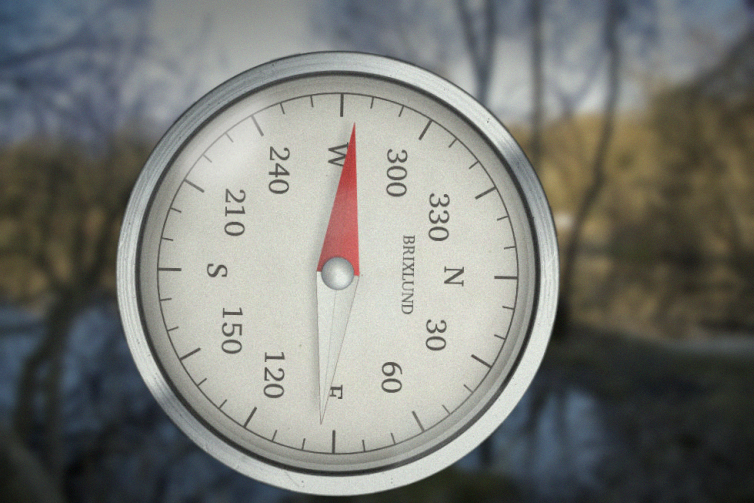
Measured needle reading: 275 °
